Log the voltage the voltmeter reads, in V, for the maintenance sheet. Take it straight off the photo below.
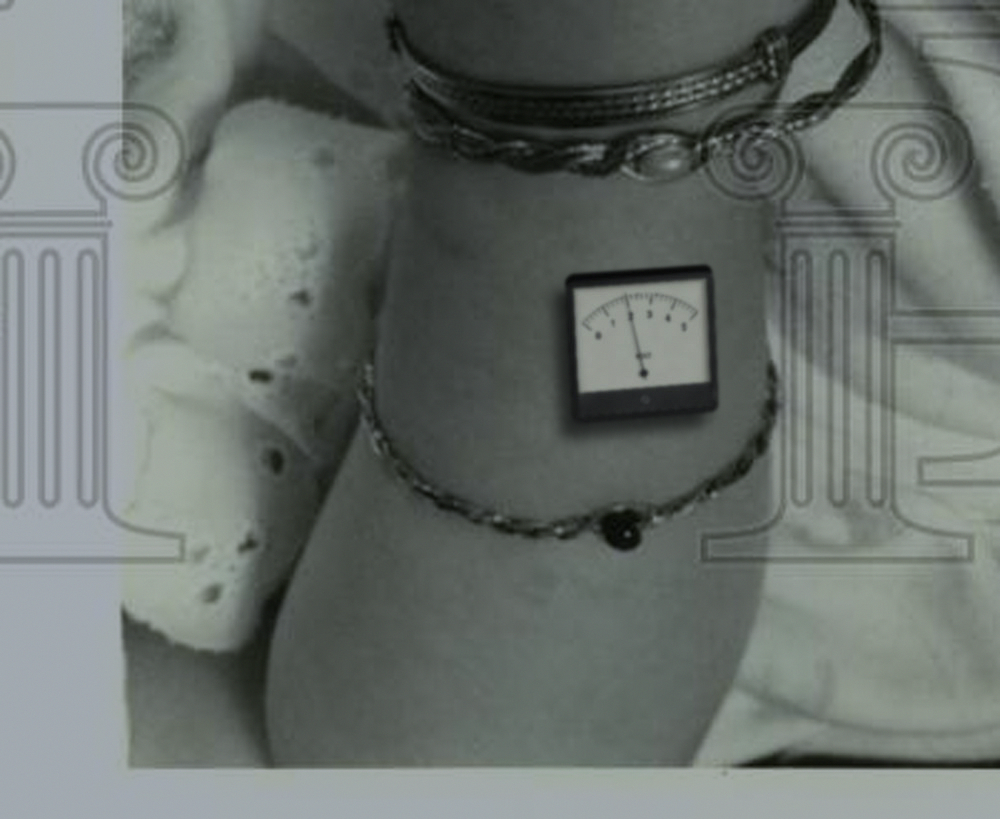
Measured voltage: 2 V
